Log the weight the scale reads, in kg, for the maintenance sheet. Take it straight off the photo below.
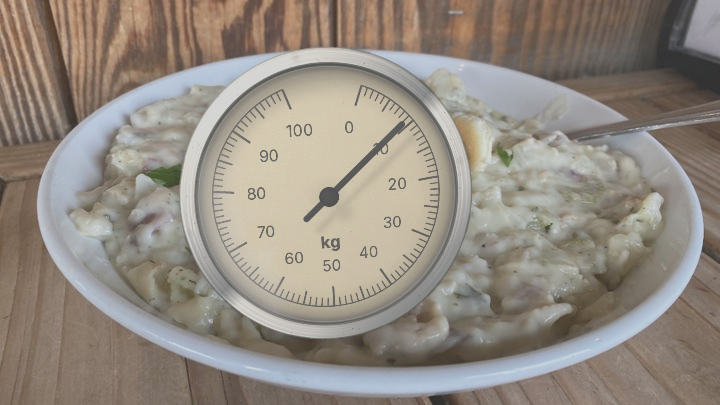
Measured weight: 9 kg
